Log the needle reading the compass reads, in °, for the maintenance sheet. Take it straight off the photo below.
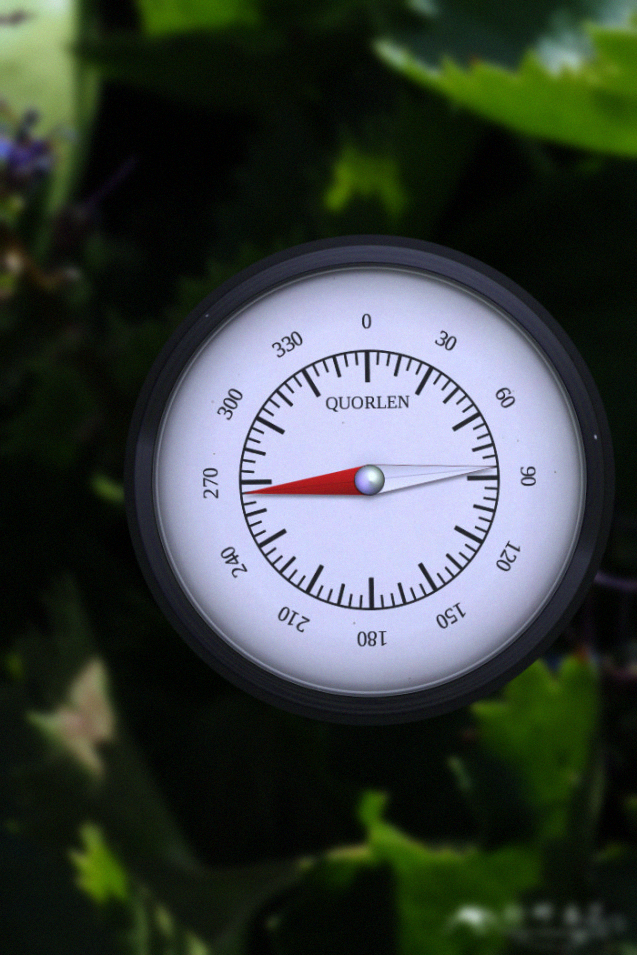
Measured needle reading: 265 °
